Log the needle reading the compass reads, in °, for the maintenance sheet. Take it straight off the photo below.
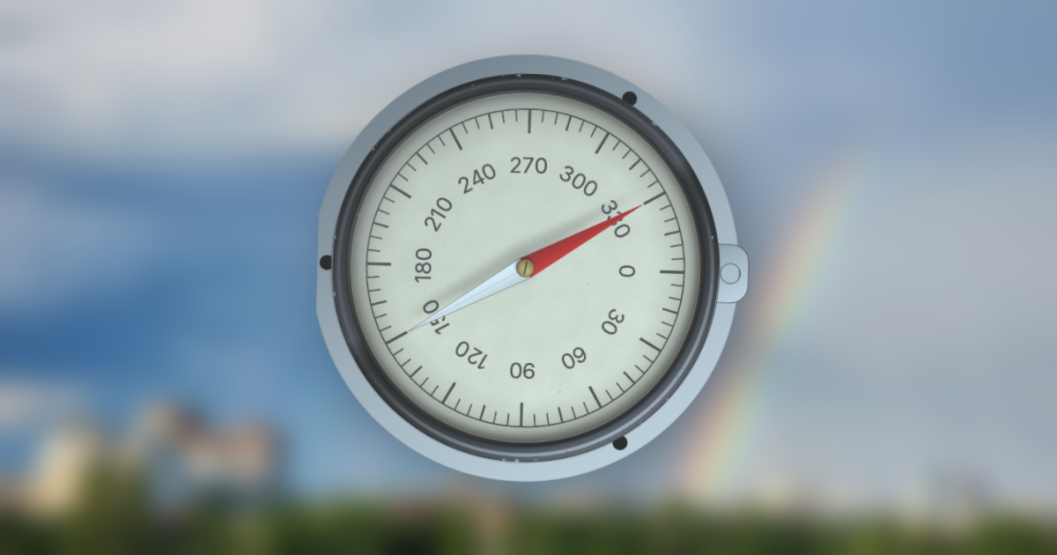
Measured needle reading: 330 °
